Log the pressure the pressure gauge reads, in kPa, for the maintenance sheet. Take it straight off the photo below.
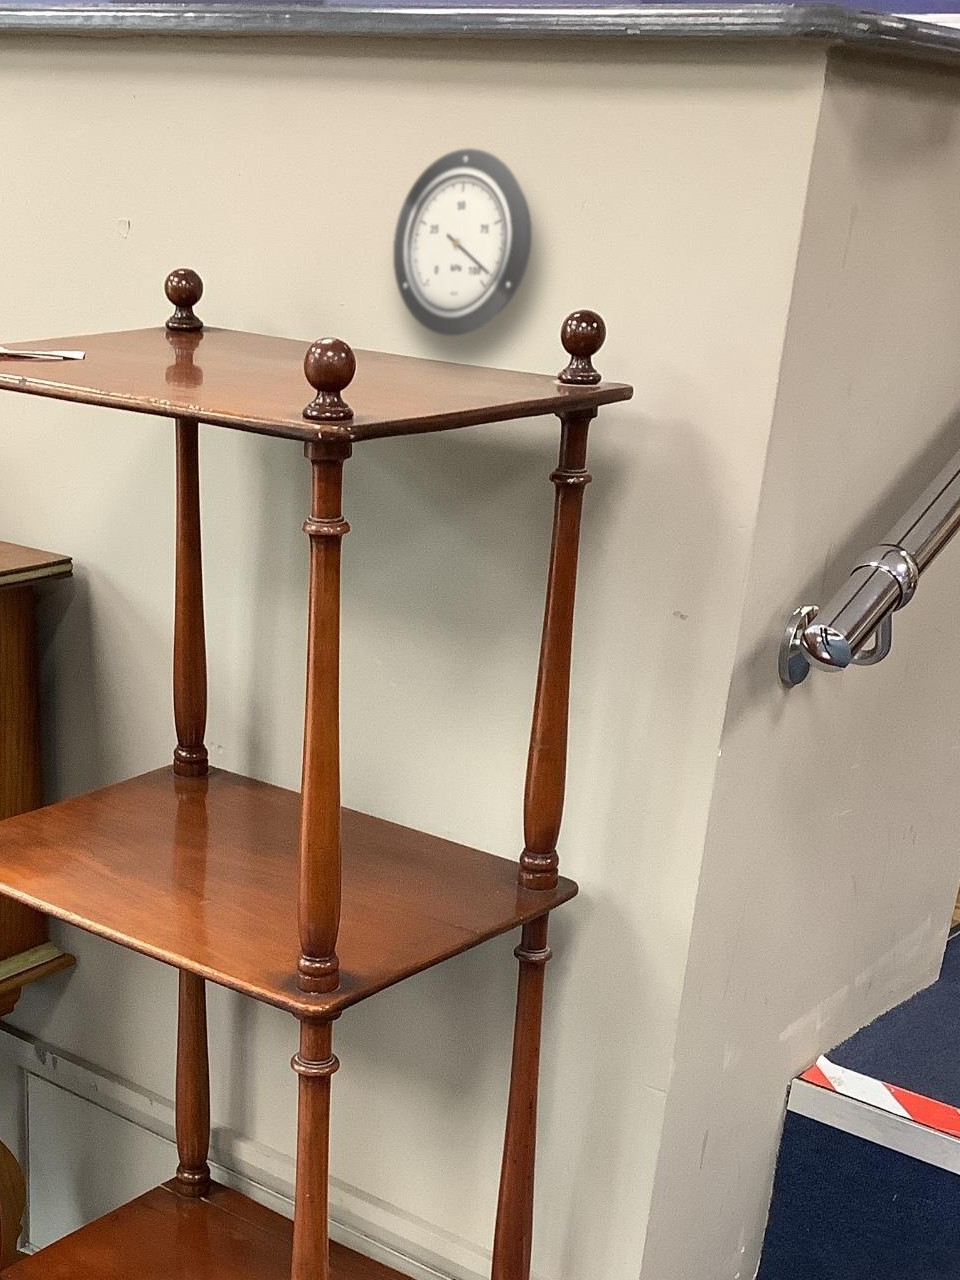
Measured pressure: 95 kPa
